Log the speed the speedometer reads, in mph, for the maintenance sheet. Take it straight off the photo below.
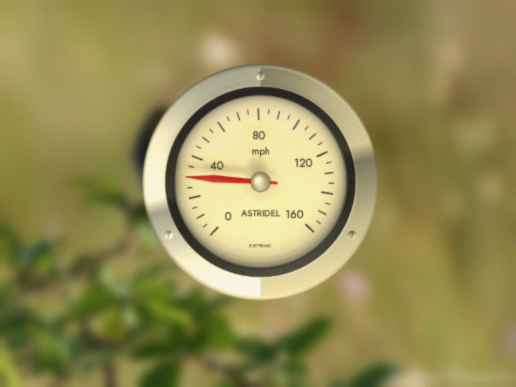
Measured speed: 30 mph
